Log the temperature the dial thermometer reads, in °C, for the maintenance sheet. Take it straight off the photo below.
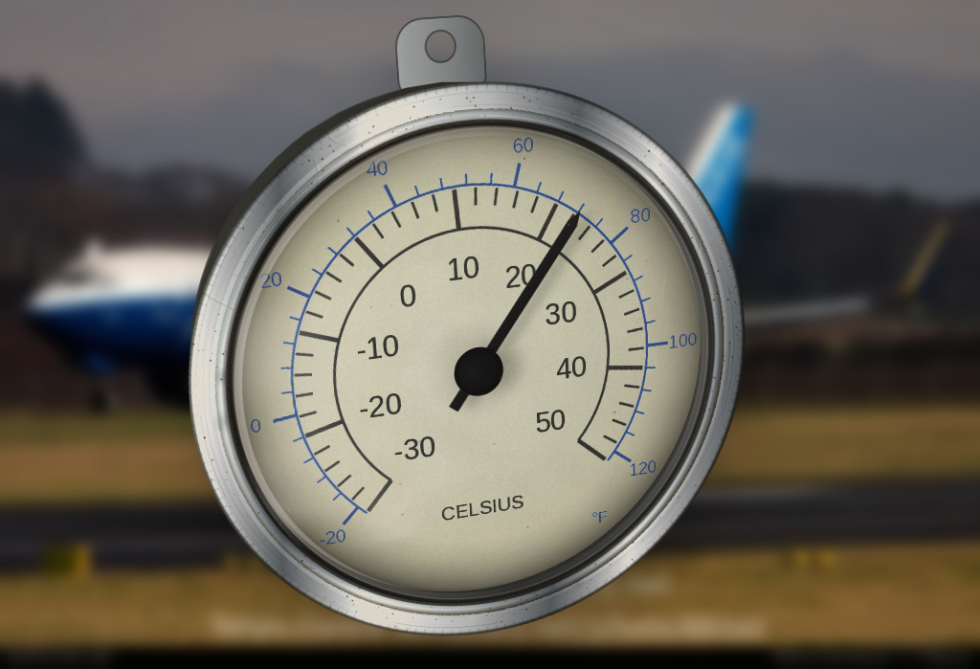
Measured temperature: 22 °C
